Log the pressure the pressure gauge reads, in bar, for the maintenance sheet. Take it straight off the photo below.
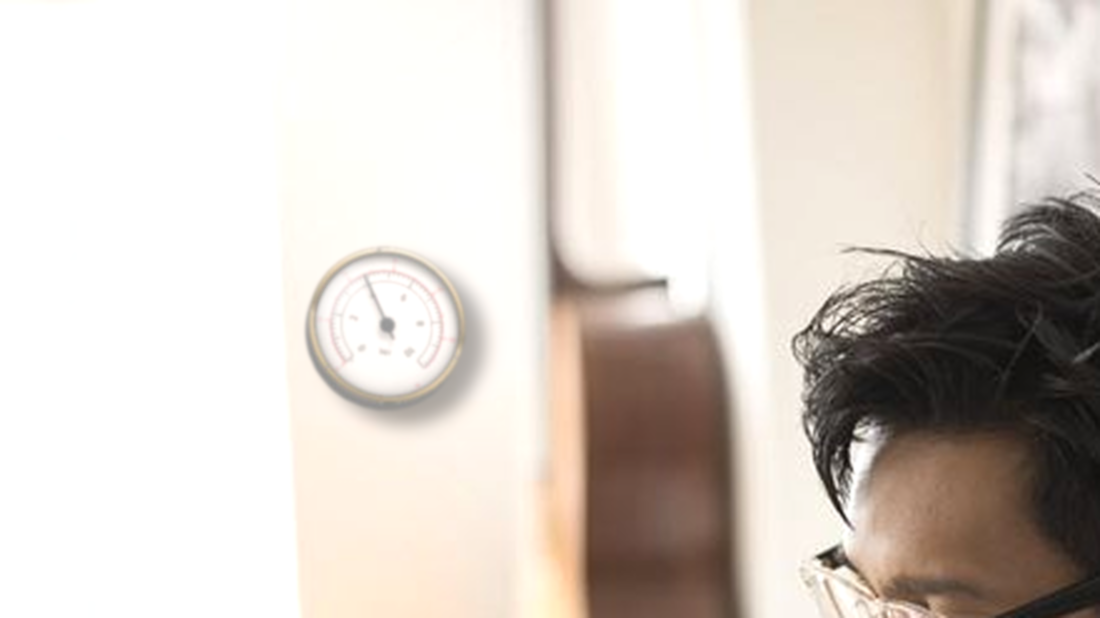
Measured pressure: 4 bar
